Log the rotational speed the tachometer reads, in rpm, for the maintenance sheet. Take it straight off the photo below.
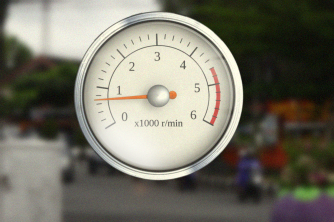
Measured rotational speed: 700 rpm
